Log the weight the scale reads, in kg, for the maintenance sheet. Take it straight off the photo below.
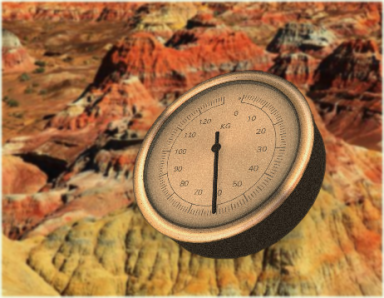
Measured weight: 60 kg
